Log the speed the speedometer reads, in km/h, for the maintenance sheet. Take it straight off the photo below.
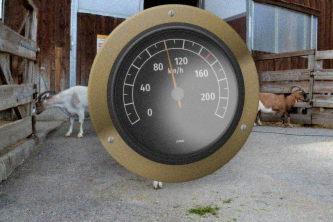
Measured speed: 100 km/h
